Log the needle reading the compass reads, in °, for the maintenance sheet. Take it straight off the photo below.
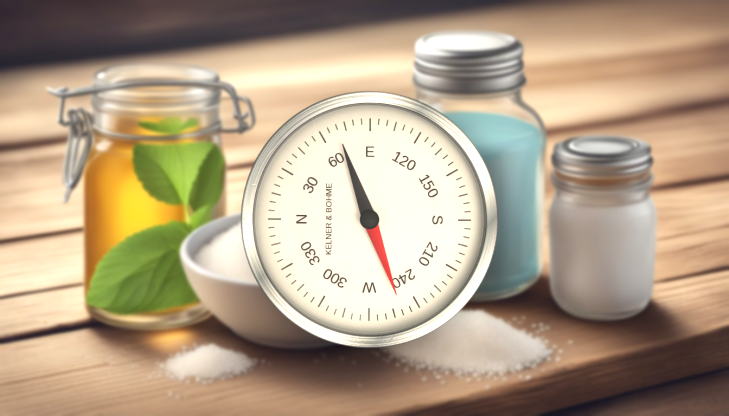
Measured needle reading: 250 °
